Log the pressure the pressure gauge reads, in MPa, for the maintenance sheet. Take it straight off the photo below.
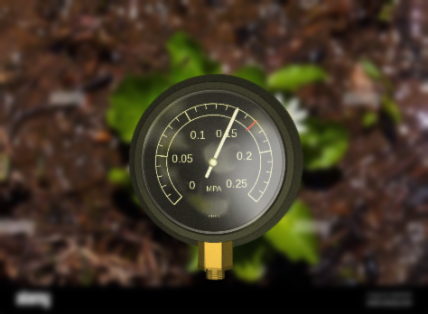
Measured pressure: 0.15 MPa
